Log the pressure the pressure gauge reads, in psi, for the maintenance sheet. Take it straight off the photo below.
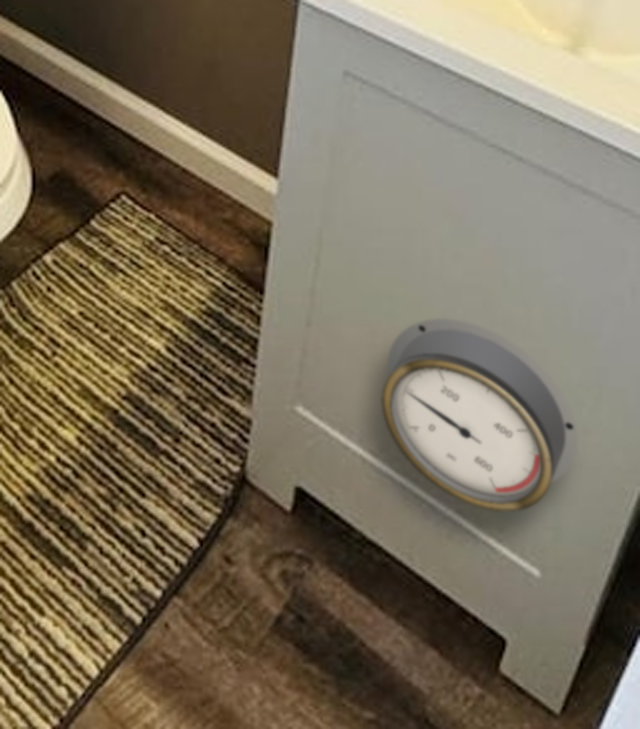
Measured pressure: 100 psi
